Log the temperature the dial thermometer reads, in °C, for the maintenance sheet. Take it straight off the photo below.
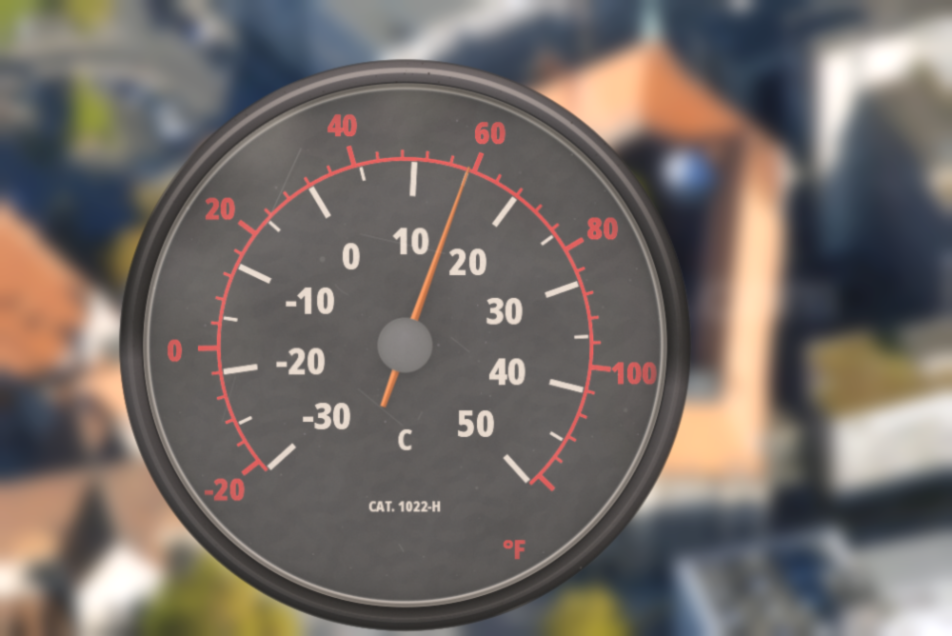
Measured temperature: 15 °C
